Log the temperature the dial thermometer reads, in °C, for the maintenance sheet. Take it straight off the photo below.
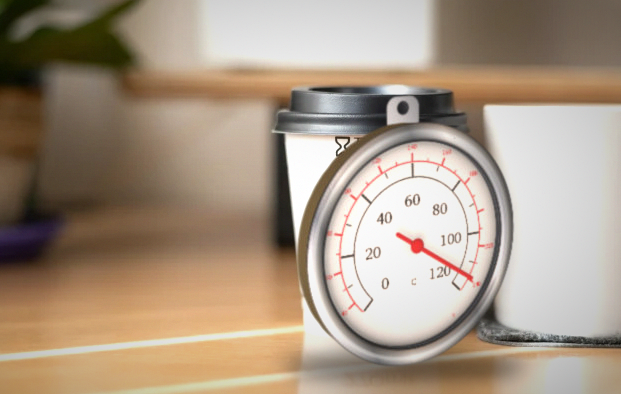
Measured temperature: 115 °C
